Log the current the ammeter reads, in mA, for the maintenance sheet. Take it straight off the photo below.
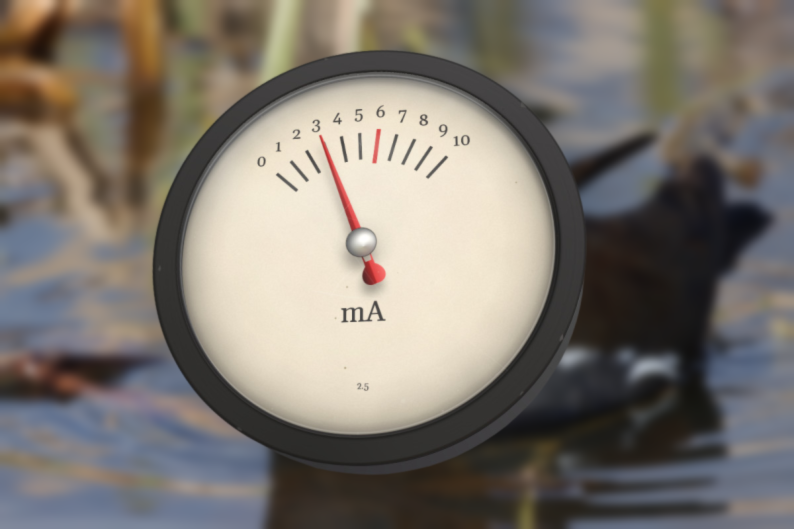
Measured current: 3 mA
